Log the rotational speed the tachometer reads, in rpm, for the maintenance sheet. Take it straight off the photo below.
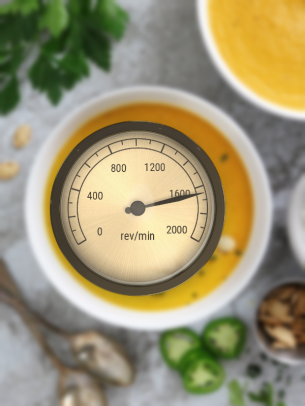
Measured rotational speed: 1650 rpm
